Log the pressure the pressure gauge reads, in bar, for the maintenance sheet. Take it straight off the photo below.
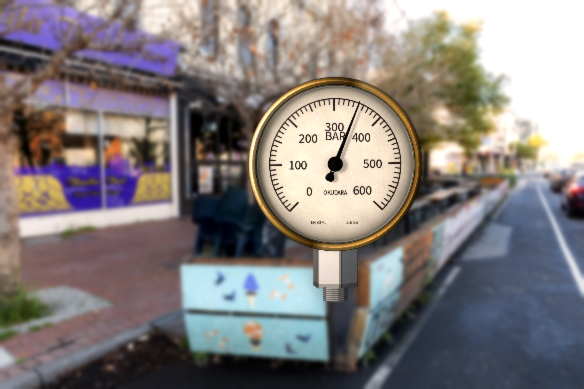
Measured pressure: 350 bar
